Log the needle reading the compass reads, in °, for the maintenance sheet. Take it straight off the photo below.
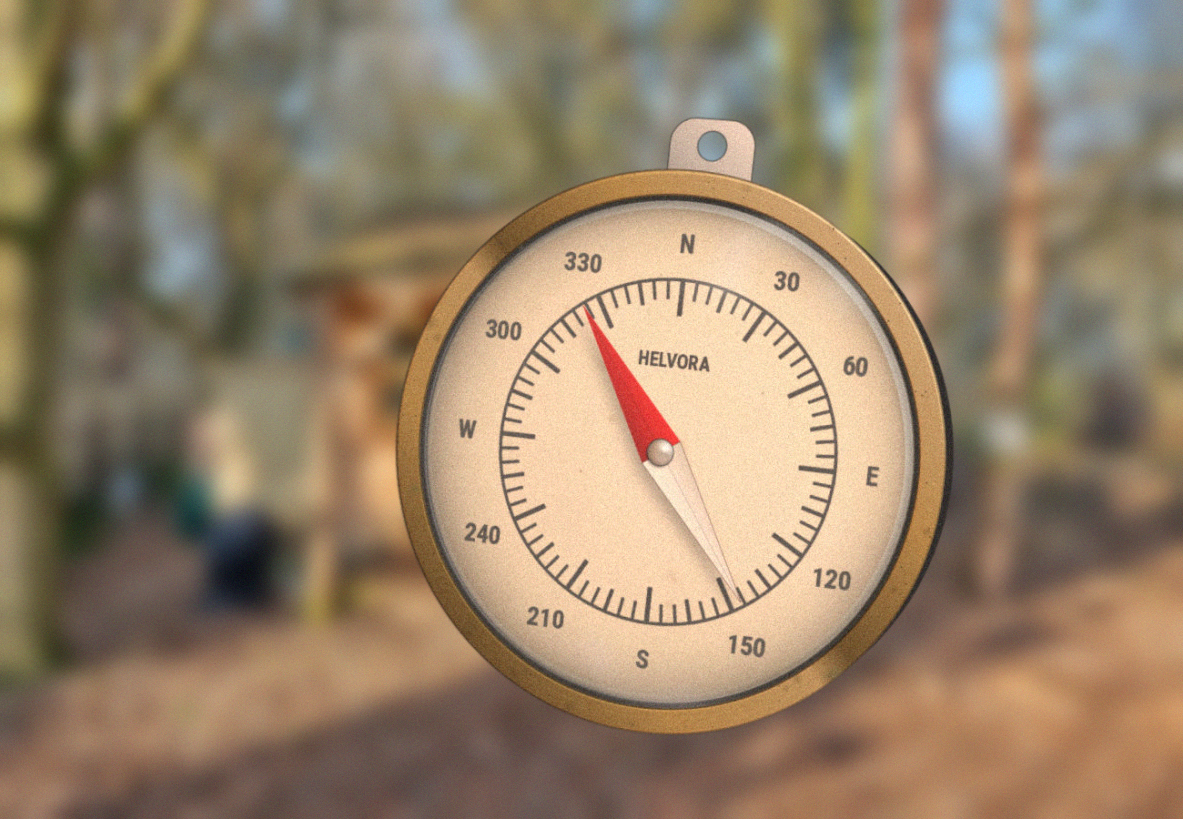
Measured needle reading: 325 °
